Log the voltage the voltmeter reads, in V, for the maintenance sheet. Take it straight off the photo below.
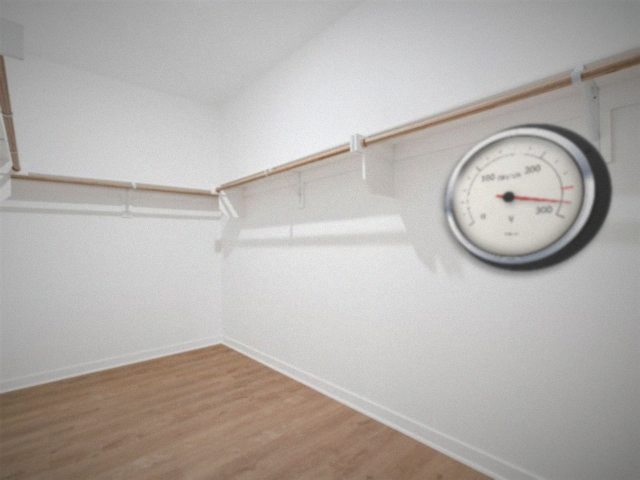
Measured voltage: 280 V
